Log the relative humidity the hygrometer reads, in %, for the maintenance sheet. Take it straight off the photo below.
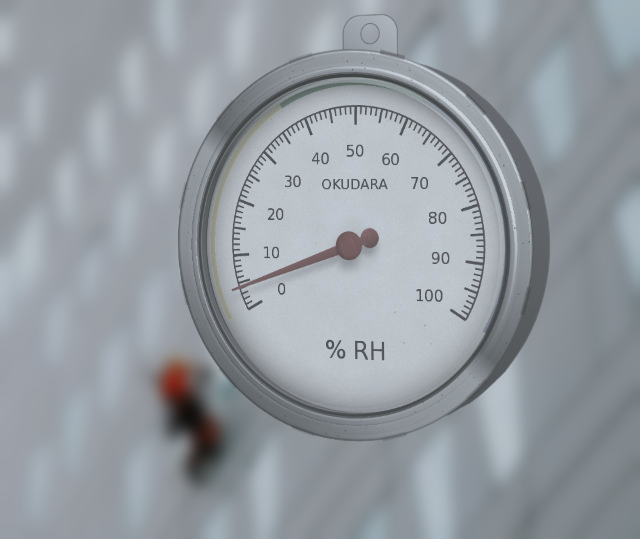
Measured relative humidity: 4 %
